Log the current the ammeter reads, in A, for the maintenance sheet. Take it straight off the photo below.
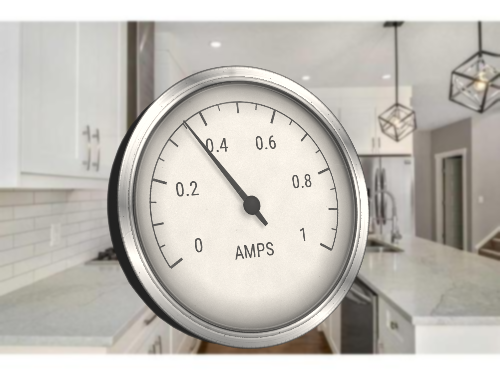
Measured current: 0.35 A
